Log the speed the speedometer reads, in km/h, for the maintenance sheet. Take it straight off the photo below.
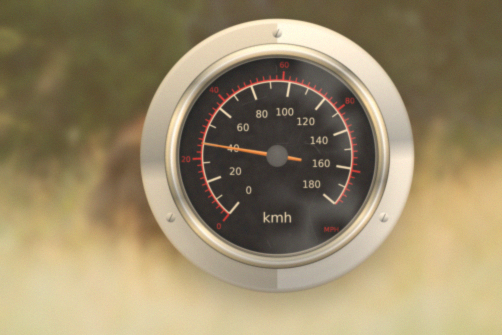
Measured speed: 40 km/h
